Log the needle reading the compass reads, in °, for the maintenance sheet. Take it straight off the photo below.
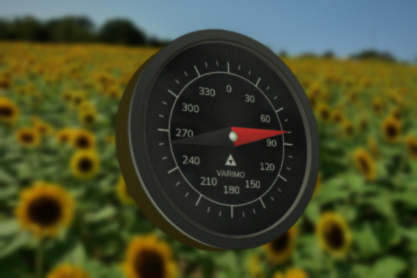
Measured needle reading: 80 °
